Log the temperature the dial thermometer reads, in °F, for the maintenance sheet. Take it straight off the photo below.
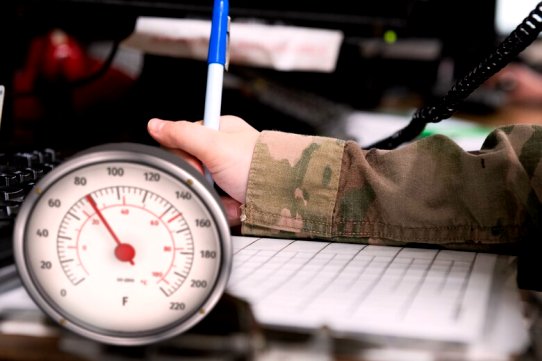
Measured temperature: 80 °F
